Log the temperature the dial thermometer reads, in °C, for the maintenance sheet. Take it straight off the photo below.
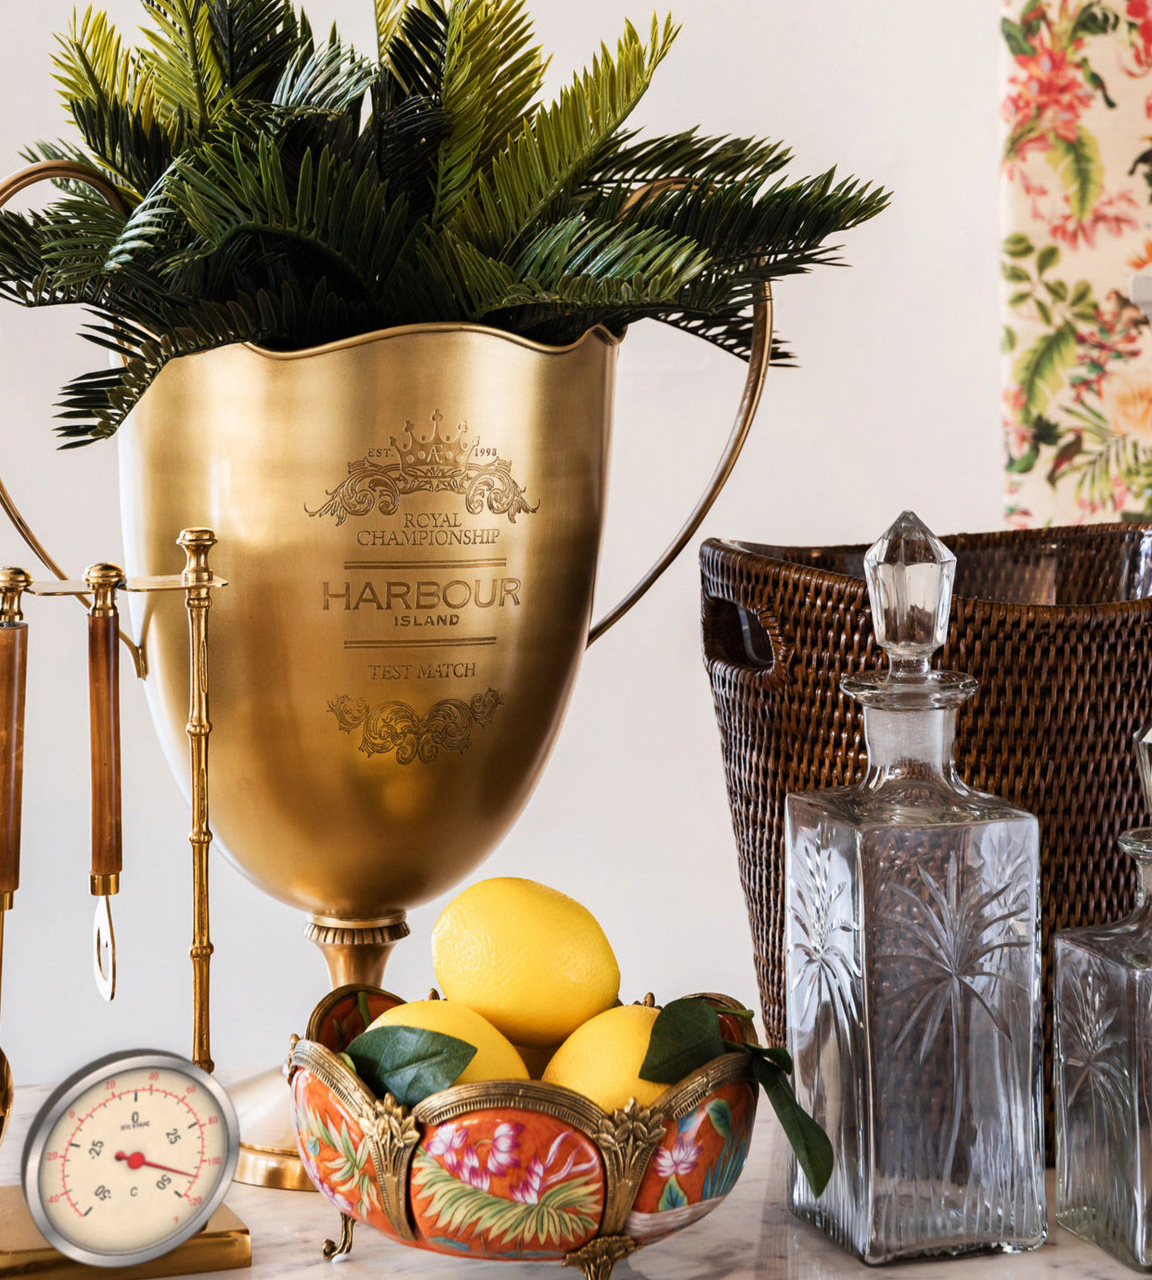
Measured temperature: 42.5 °C
